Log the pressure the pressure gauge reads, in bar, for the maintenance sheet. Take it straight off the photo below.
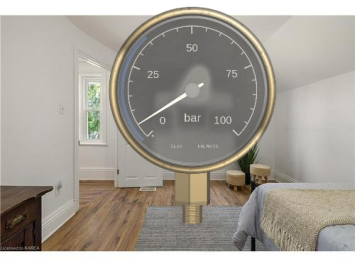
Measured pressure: 5 bar
